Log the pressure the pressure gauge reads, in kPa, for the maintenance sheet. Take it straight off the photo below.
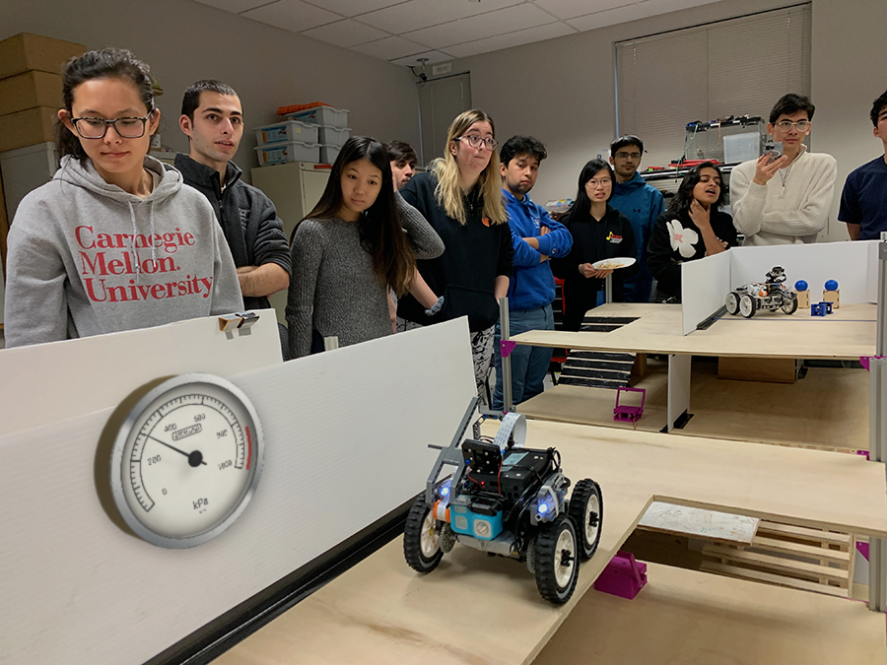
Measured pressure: 300 kPa
